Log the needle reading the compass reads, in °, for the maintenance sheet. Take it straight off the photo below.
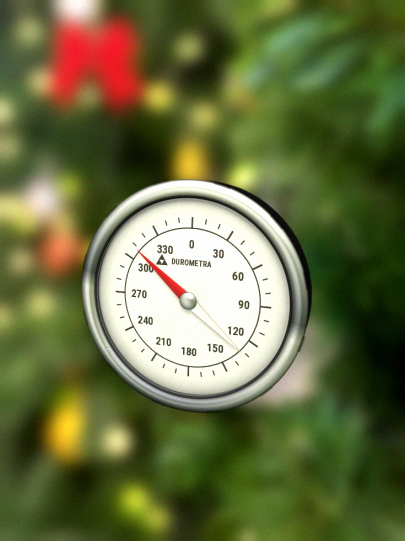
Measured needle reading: 310 °
